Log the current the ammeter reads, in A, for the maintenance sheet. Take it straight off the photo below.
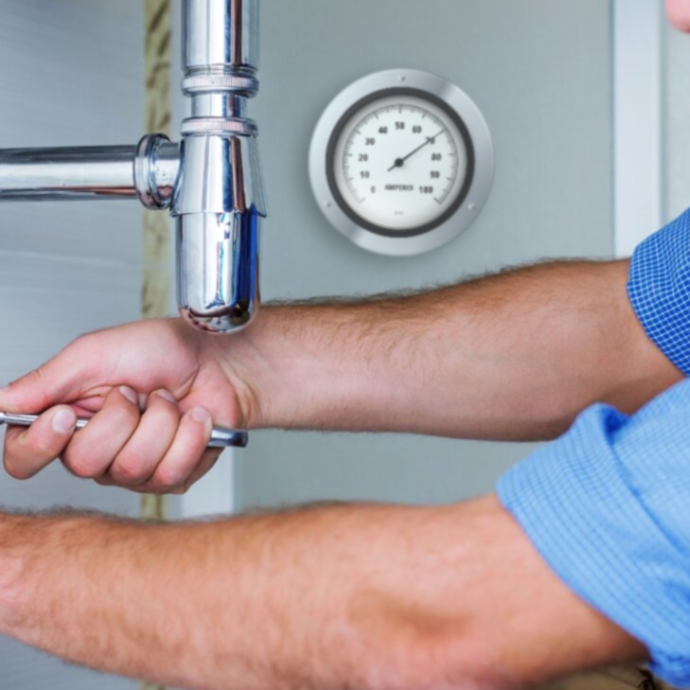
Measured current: 70 A
